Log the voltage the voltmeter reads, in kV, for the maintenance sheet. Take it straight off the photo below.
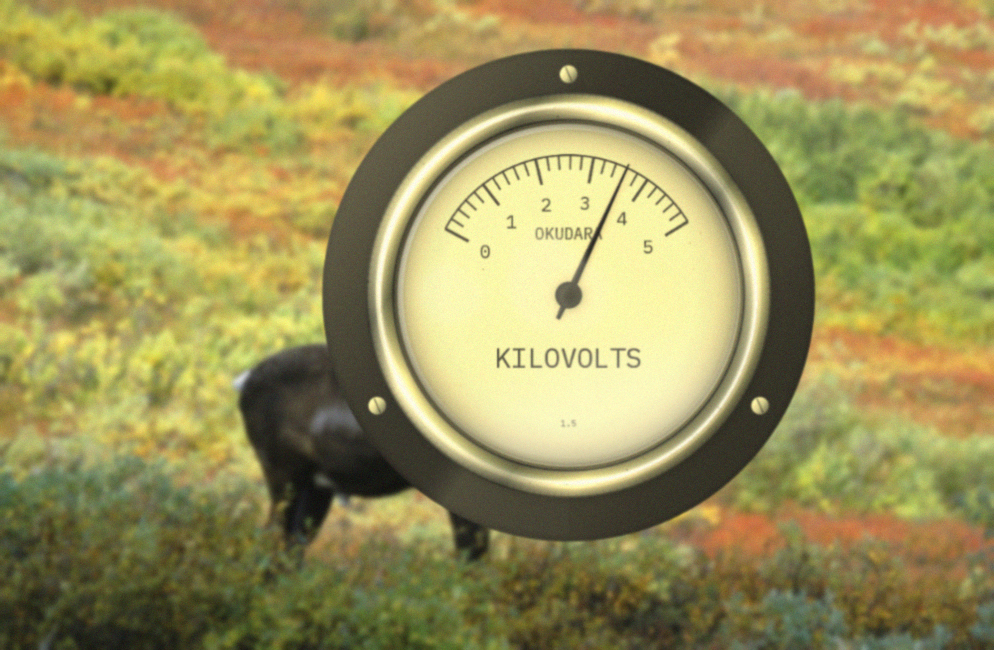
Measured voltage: 3.6 kV
